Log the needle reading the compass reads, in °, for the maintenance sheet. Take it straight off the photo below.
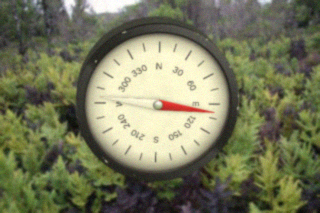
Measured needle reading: 97.5 °
